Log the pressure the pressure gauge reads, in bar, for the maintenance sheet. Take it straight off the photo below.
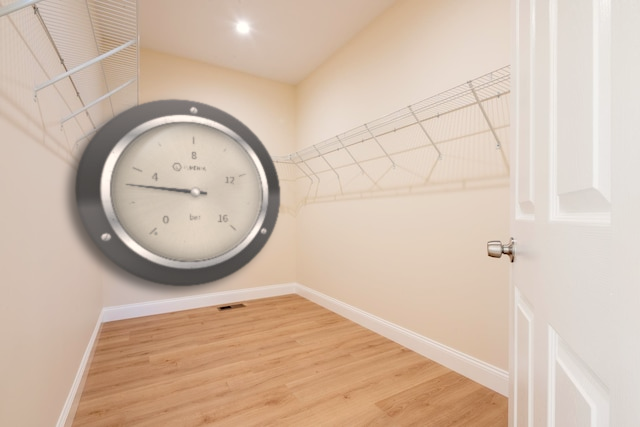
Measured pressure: 3 bar
